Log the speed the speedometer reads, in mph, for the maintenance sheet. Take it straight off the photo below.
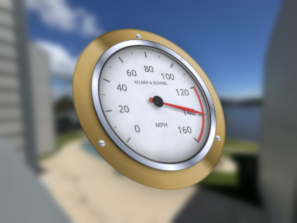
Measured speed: 140 mph
